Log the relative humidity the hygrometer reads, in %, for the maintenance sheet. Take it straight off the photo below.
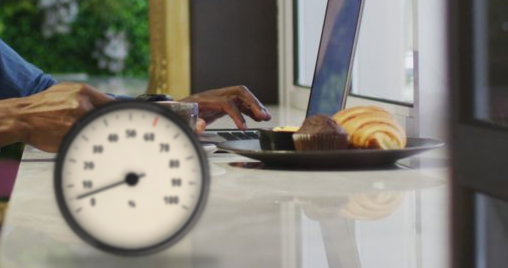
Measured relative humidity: 5 %
